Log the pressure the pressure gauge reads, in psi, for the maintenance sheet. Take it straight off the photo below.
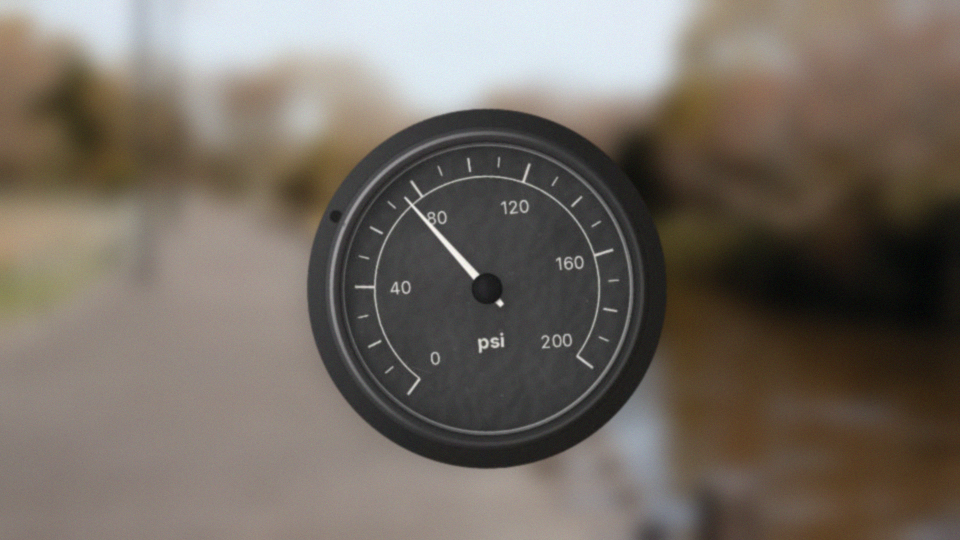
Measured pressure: 75 psi
